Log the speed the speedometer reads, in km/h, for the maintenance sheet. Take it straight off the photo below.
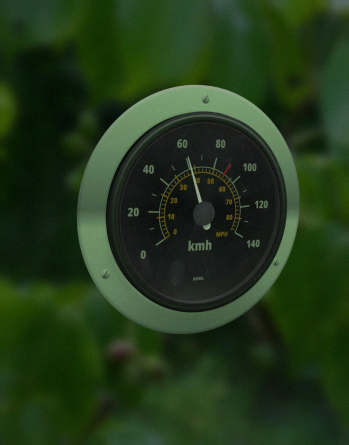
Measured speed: 60 km/h
